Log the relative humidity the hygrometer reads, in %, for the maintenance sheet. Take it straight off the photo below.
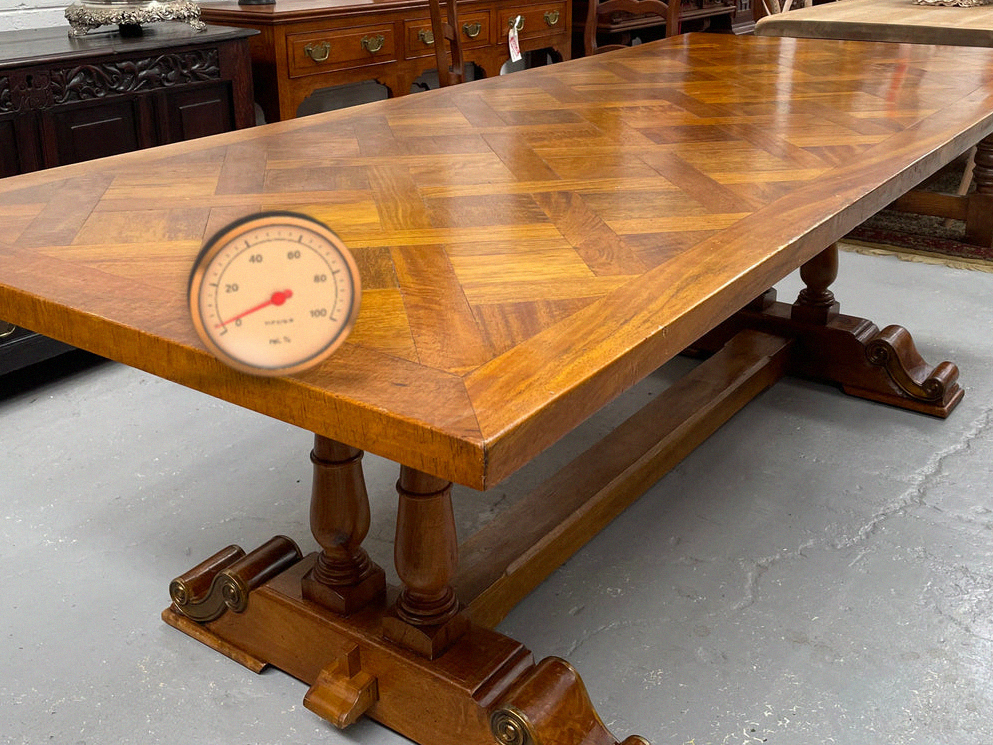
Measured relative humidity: 4 %
